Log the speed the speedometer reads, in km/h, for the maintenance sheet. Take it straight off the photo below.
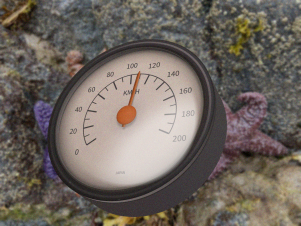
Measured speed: 110 km/h
